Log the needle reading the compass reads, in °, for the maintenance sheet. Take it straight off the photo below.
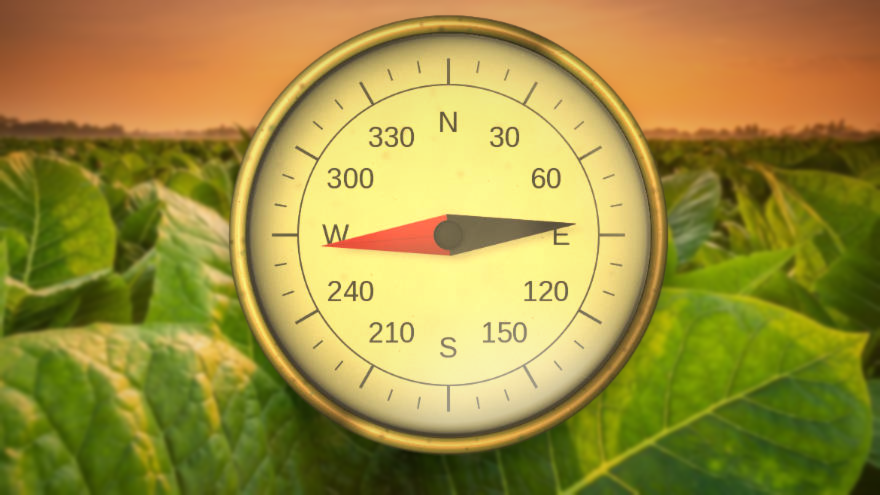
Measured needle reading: 265 °
